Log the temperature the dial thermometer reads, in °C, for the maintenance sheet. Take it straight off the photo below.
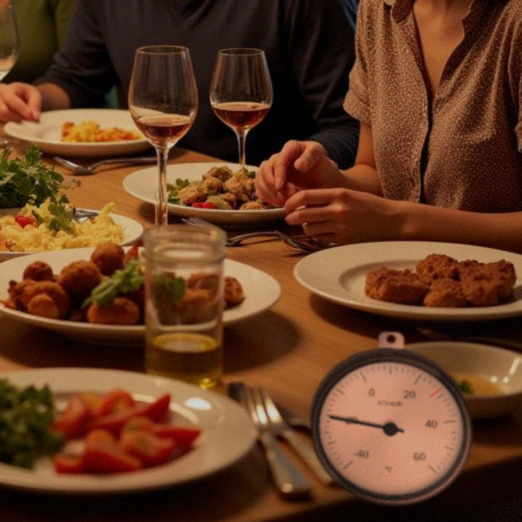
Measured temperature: -20 °C
